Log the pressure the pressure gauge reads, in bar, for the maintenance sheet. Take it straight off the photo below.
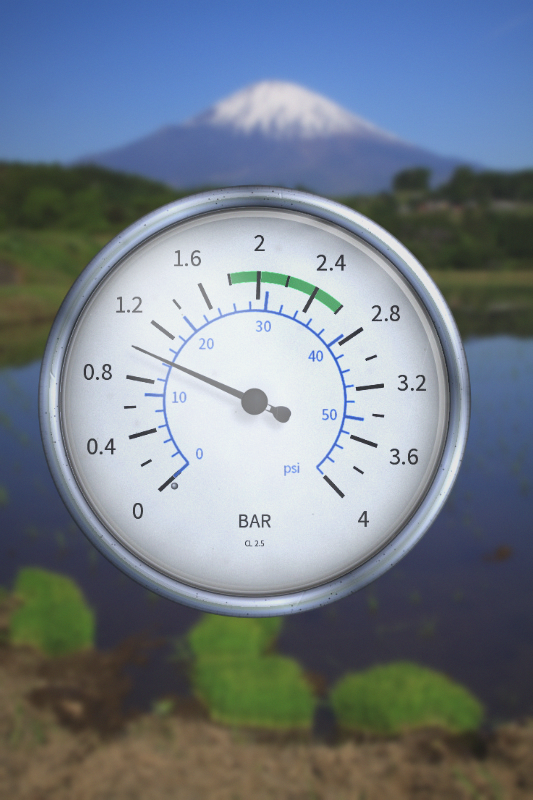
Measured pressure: 1 bar
